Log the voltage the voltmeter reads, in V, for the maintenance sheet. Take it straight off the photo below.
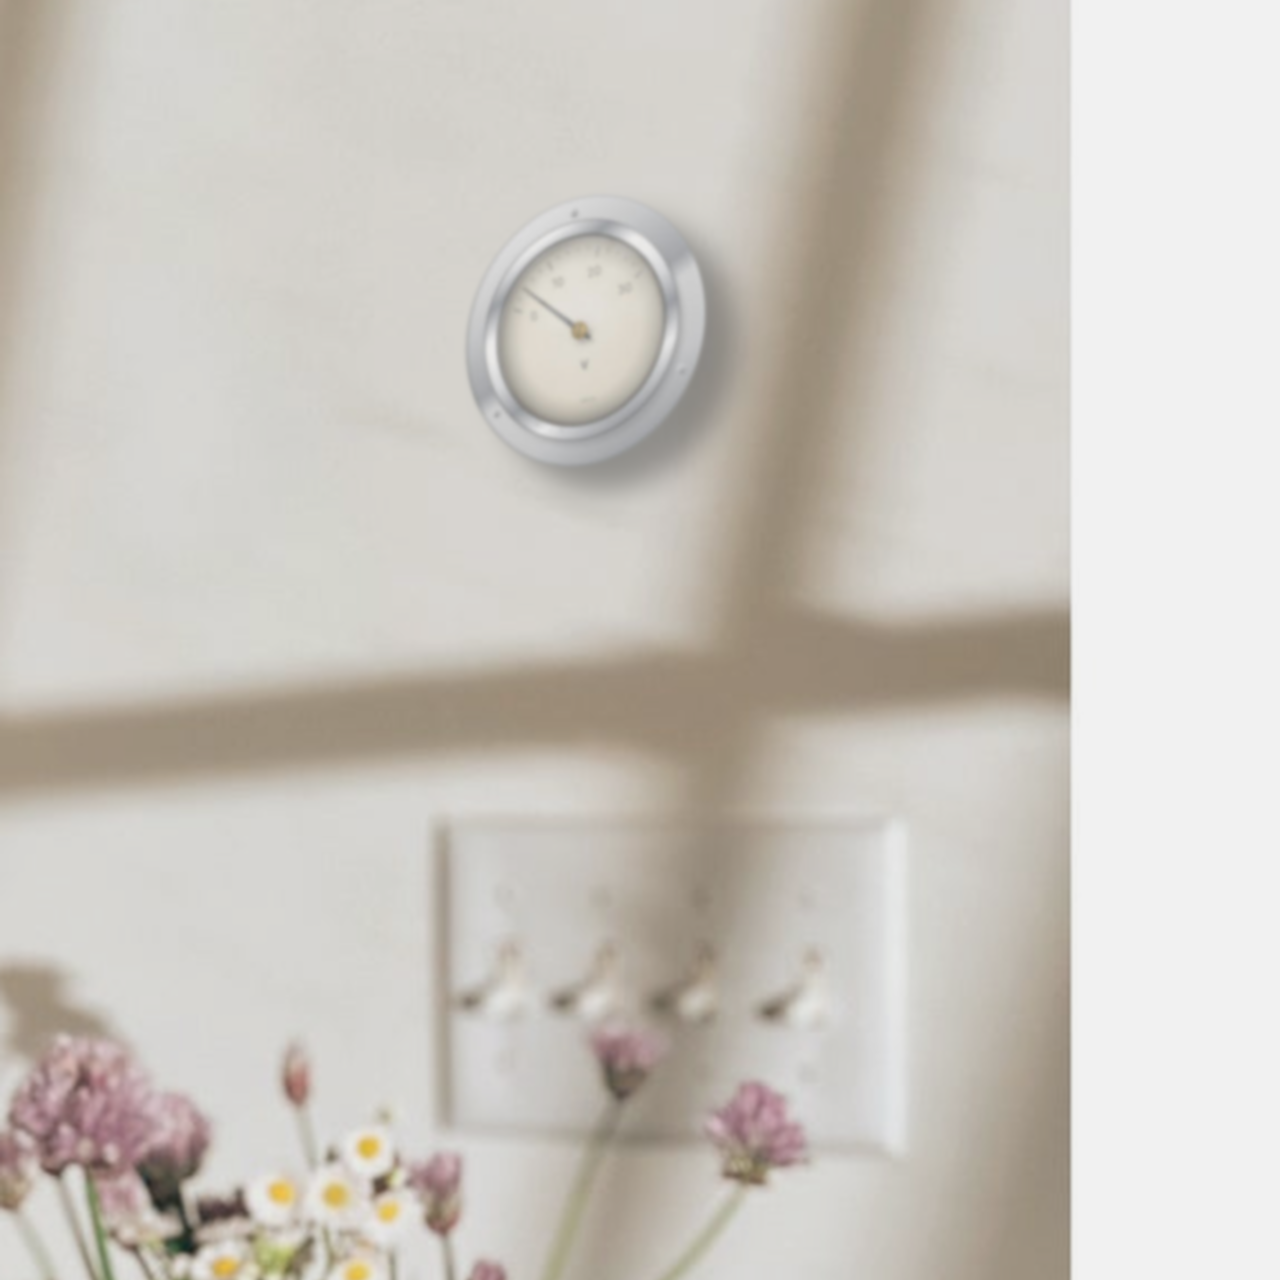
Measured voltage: 4 V
